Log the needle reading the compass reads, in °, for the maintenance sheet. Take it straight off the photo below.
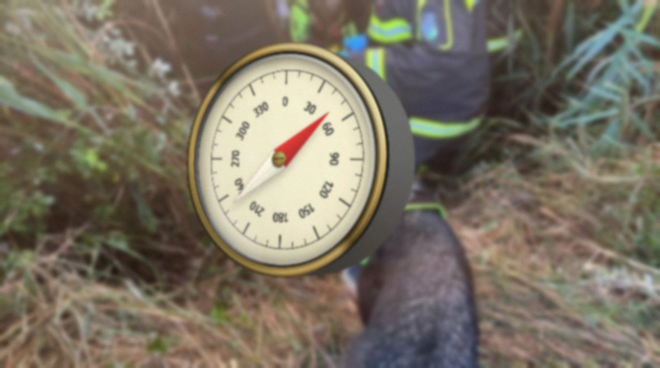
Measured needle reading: 50 °
